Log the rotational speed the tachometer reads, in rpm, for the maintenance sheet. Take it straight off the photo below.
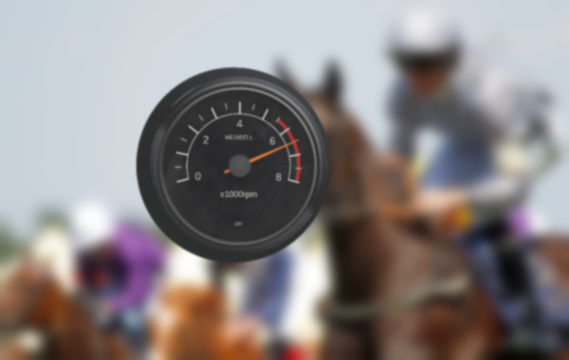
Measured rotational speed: 6500 rpm
